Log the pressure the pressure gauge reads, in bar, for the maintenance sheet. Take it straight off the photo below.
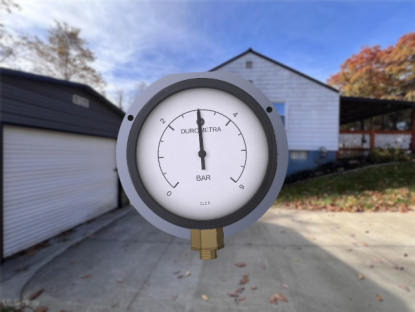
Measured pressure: 3 bar
